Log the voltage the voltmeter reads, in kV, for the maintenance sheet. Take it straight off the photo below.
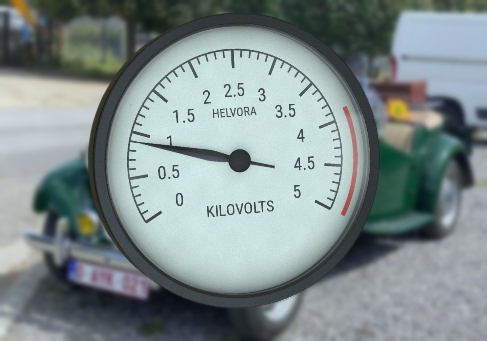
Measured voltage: 0.9 kV
